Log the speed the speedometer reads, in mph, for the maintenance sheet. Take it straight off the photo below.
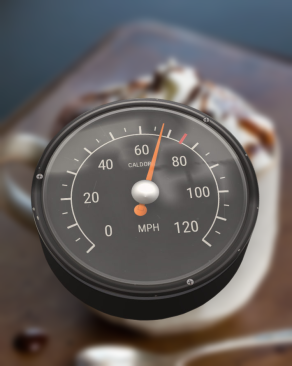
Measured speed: 67.5 mph
